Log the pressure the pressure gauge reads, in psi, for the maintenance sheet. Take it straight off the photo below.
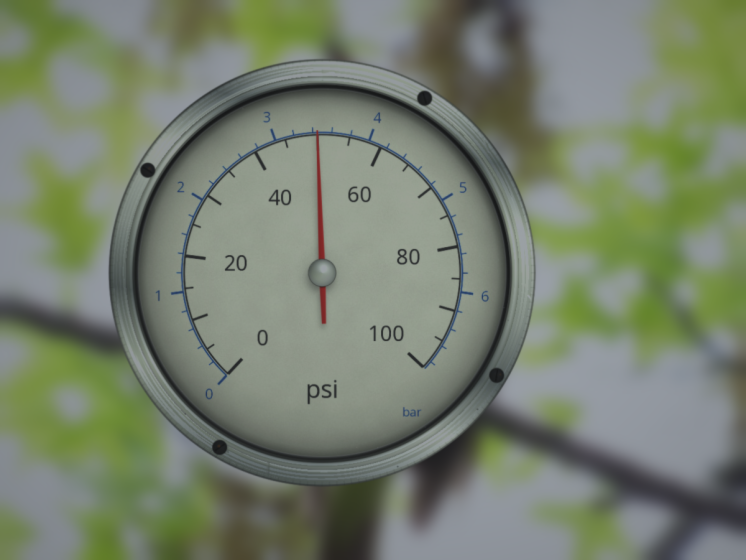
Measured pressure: 50 psi
